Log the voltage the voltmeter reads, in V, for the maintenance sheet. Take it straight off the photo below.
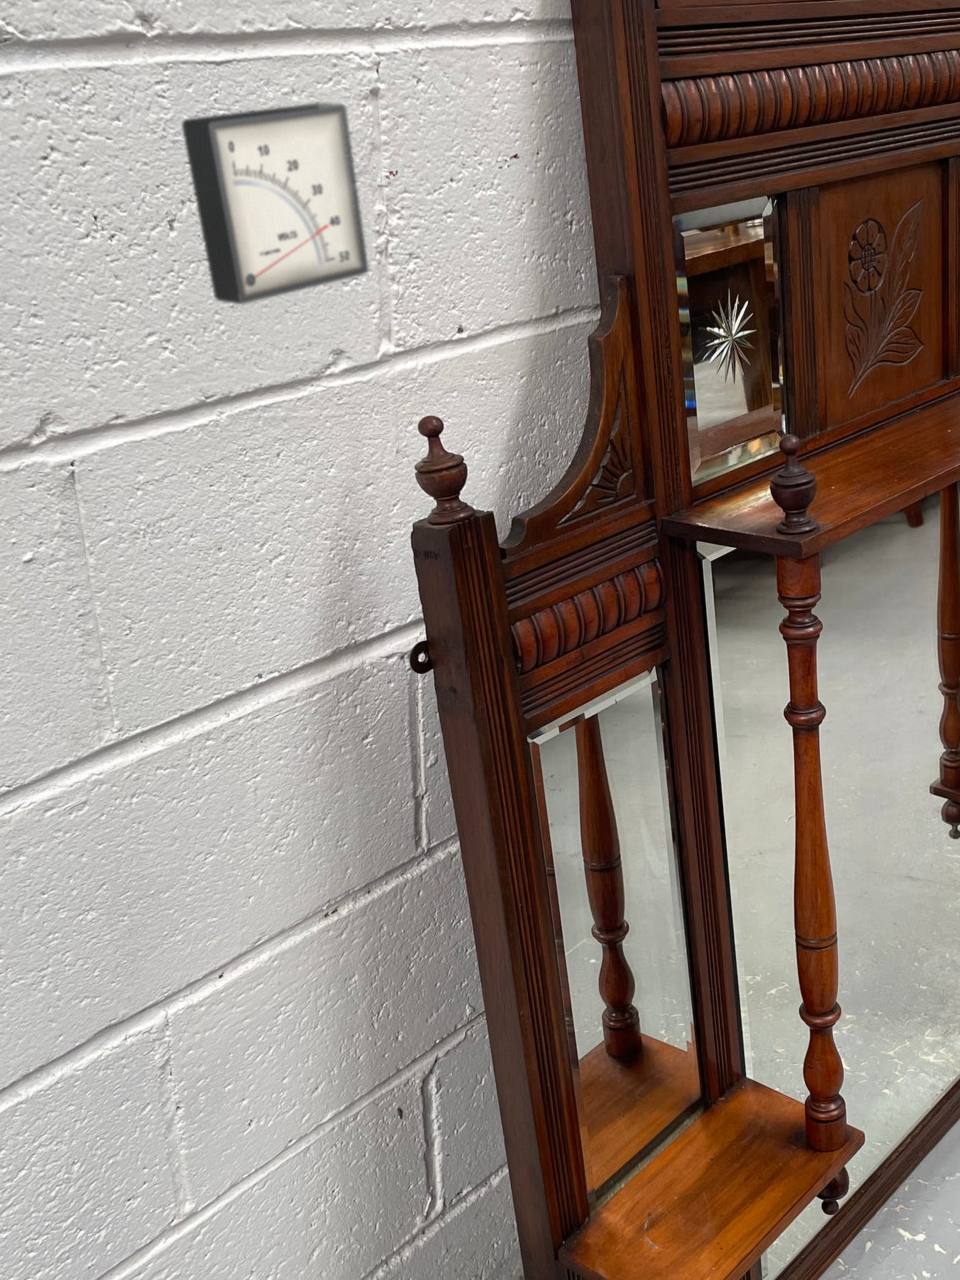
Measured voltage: 40 V
